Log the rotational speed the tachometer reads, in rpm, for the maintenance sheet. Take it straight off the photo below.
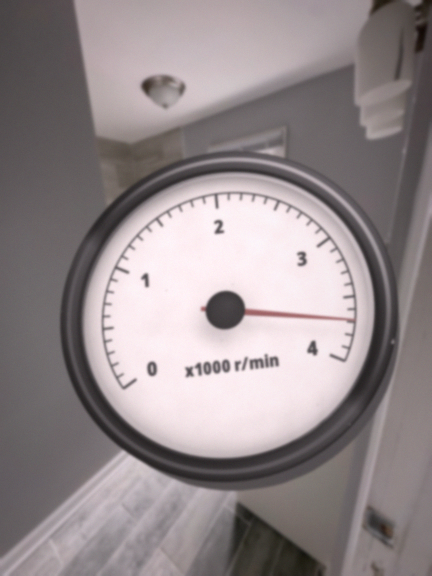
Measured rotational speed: 3700 rpm
